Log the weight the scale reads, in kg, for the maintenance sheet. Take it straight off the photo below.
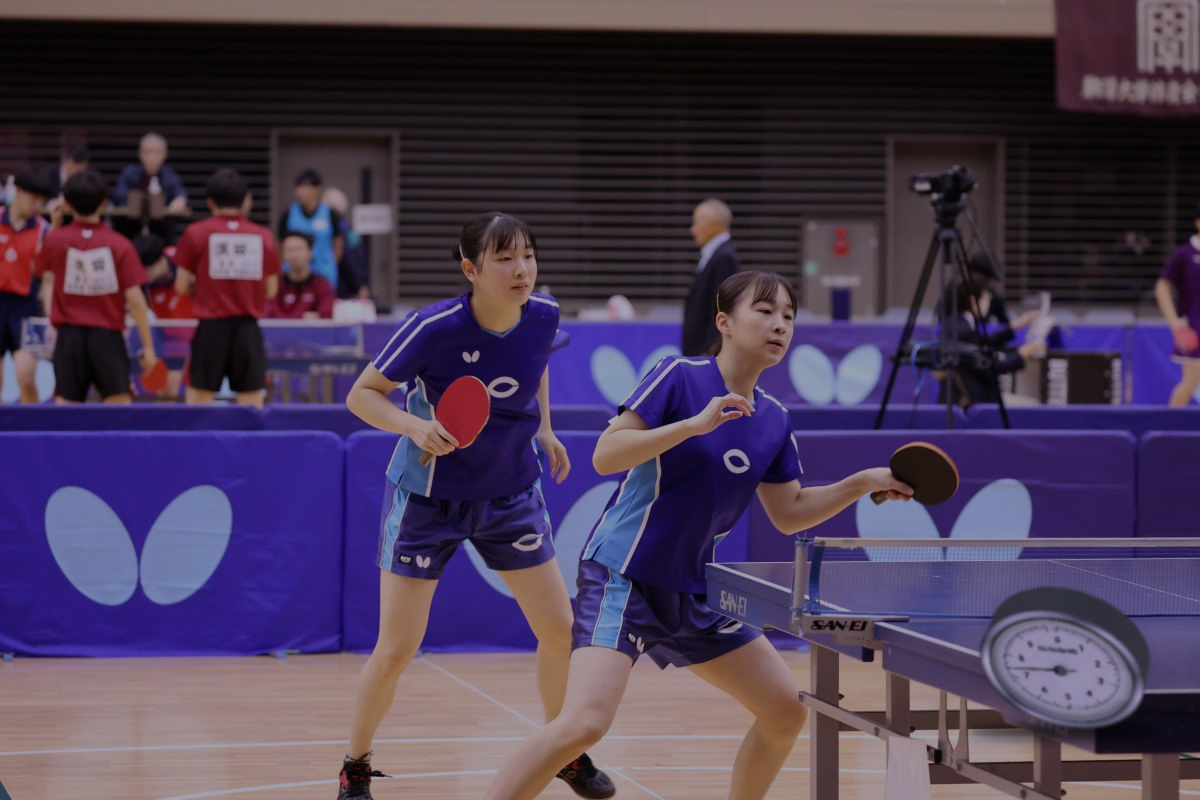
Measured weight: 7.5 kg
